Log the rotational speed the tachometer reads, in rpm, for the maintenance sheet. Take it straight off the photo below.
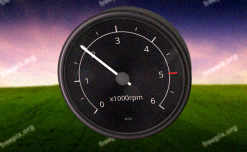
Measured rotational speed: 2000 rpm
